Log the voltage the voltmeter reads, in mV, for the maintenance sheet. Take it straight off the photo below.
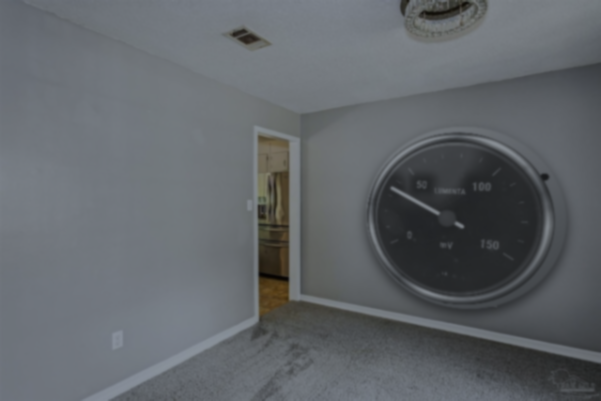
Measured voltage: 35 mV
